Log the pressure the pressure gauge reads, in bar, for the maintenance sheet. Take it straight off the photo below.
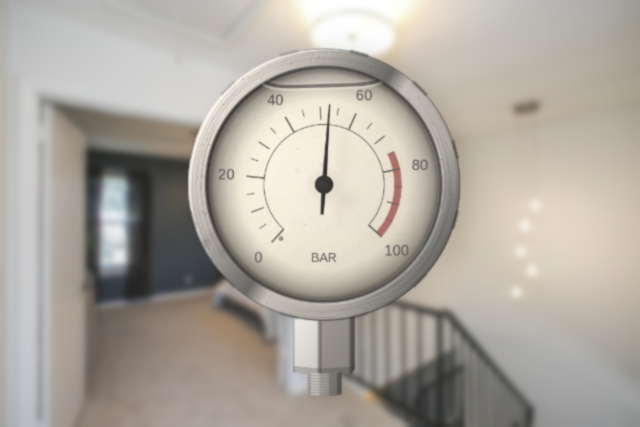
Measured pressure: 52.5 bar
